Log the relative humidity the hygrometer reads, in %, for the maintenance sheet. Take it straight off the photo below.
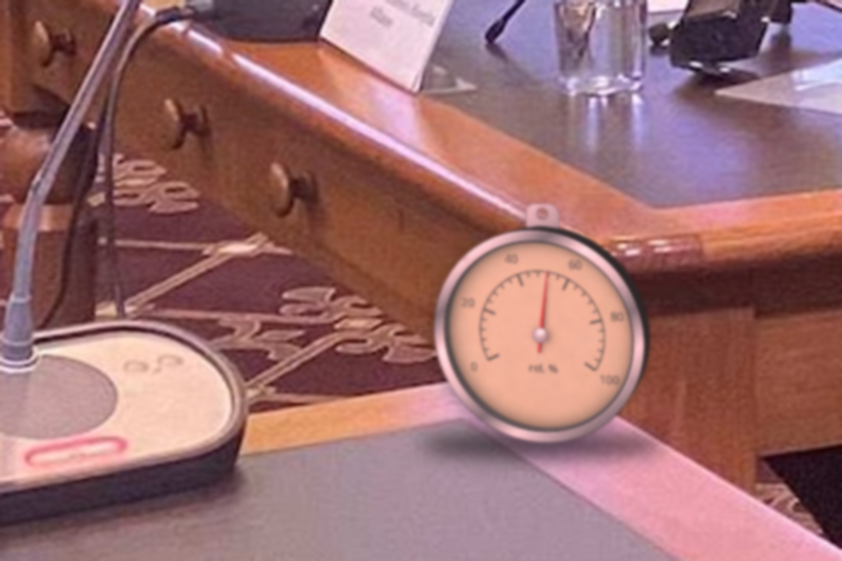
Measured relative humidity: 52 %
